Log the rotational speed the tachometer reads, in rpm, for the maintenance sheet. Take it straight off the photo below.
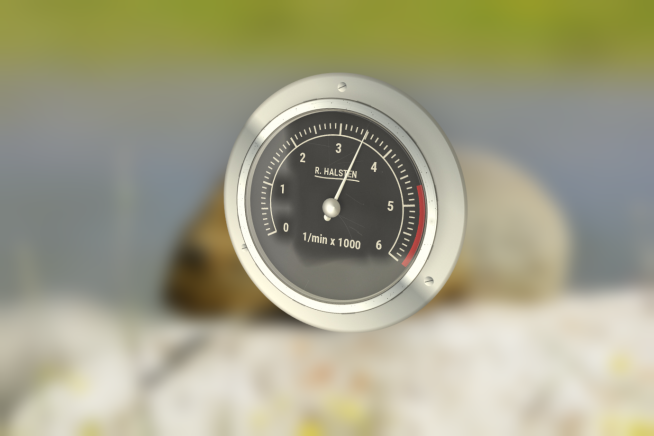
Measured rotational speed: 3500 rpm
